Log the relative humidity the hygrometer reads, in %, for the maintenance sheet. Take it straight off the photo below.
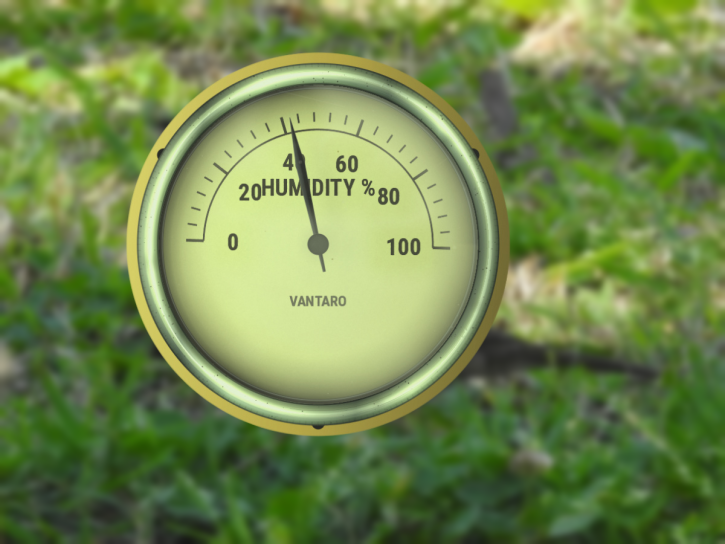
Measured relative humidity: 42 %
